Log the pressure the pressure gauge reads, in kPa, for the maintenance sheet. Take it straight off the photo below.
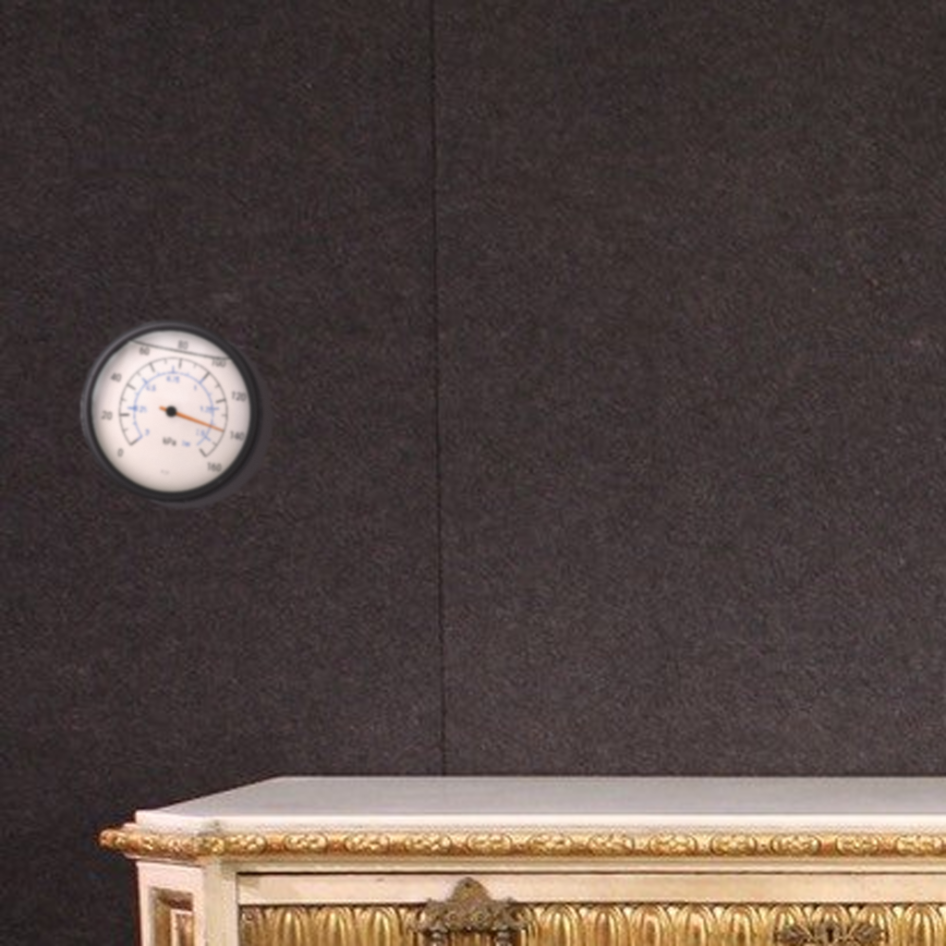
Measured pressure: 140 kPa
